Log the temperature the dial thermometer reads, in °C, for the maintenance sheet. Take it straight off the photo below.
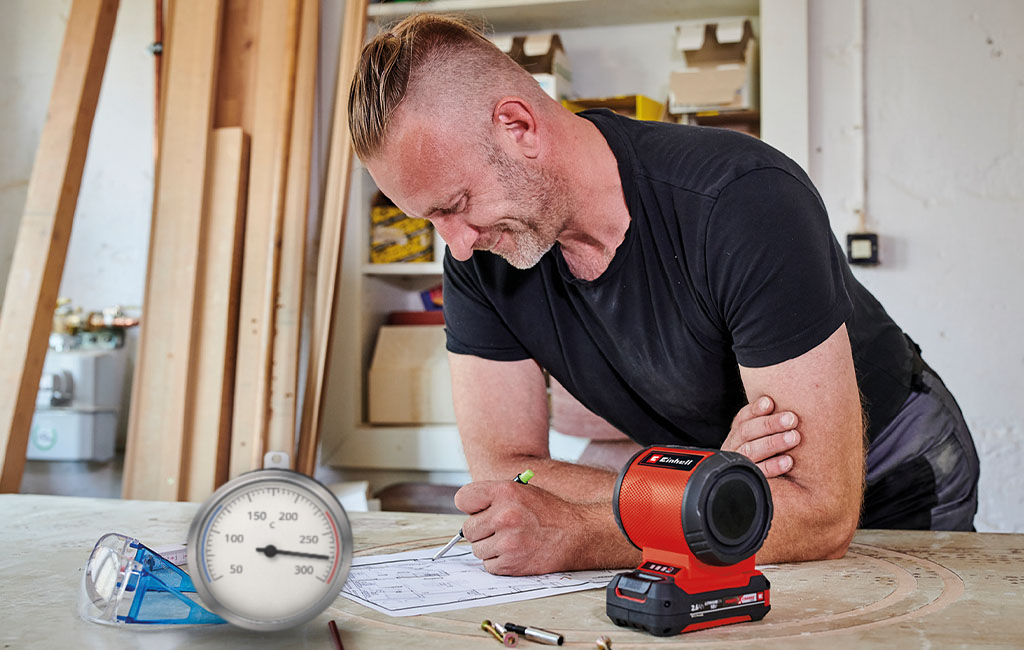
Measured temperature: 275 °C
